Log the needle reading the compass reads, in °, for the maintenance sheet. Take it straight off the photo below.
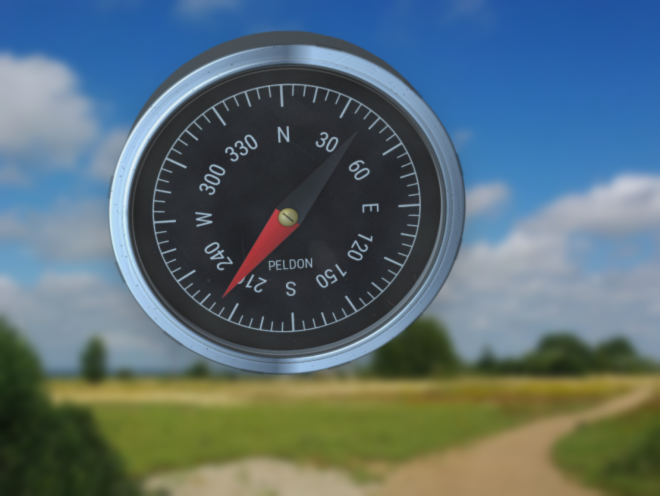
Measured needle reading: 220 °
